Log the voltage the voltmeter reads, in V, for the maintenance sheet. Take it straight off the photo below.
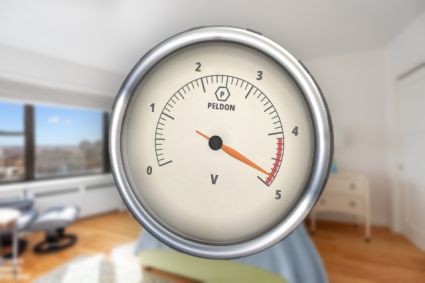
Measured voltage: 4.8 V
